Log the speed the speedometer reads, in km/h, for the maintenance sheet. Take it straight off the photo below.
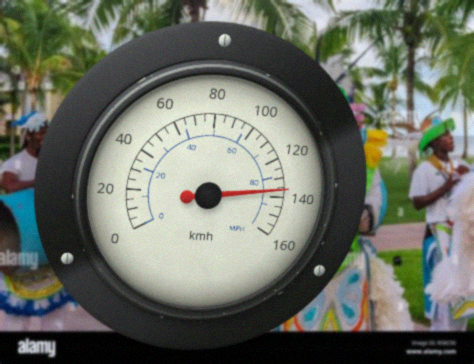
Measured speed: 135 km/h
